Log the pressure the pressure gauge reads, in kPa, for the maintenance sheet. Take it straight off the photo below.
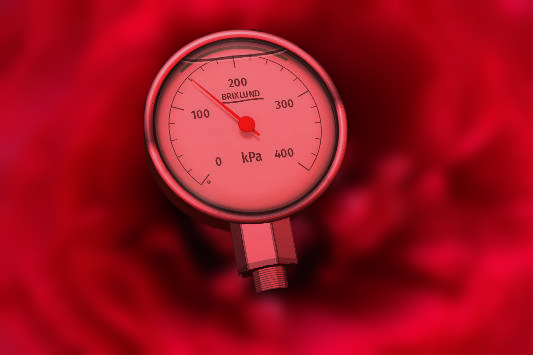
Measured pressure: 140 kPa
